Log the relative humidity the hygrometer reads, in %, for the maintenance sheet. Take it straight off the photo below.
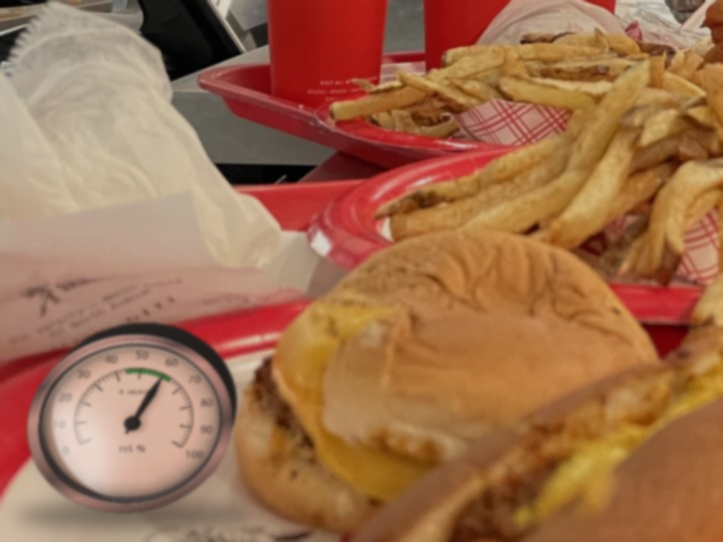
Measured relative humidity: 60 %
